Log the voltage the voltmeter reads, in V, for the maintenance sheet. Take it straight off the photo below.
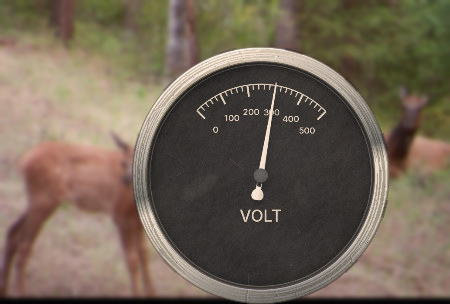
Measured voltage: 300 V
